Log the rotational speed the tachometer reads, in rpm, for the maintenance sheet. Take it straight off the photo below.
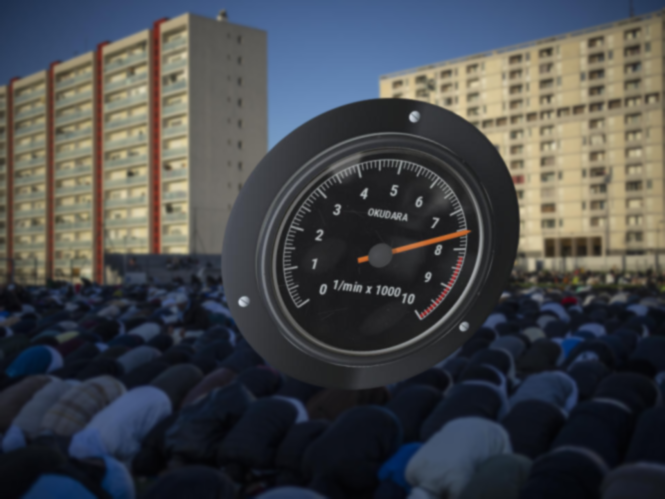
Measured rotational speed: 7500 rpm
